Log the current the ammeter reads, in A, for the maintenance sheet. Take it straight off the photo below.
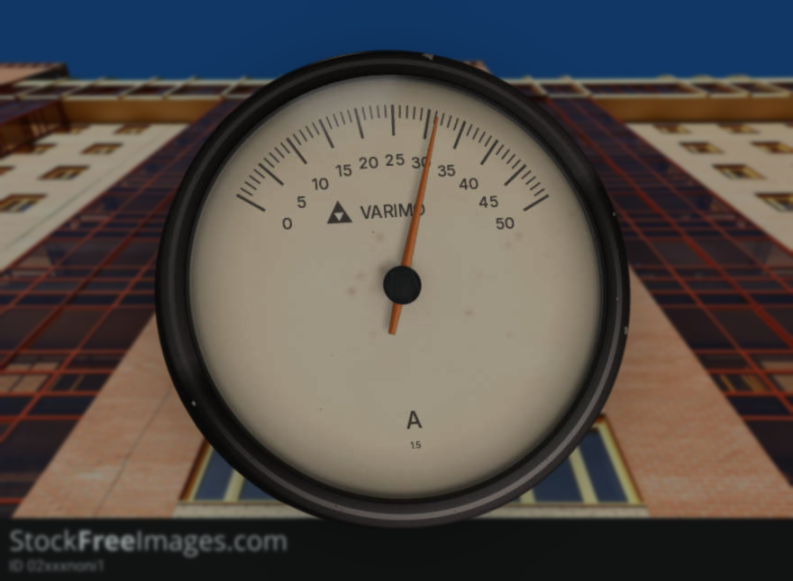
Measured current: 31 A
